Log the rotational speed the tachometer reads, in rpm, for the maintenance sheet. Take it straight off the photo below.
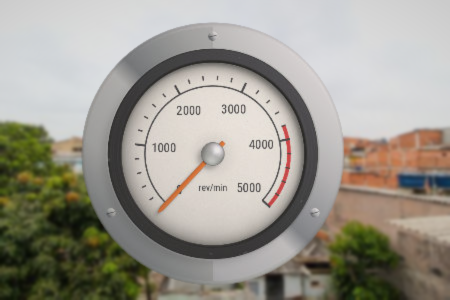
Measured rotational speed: 0 rpm
